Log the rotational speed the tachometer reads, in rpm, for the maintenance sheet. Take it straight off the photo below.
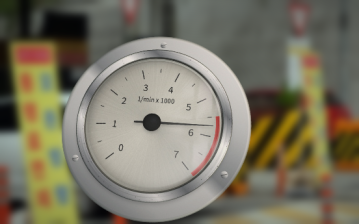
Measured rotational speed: 5750 rpm
